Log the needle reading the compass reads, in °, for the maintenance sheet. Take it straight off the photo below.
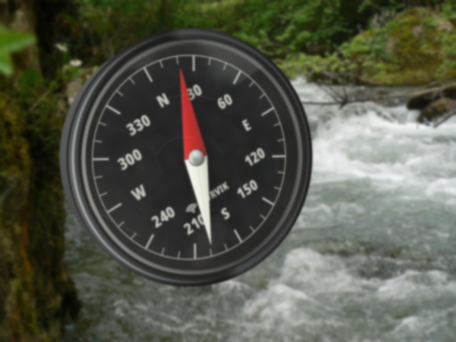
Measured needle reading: 20 °
